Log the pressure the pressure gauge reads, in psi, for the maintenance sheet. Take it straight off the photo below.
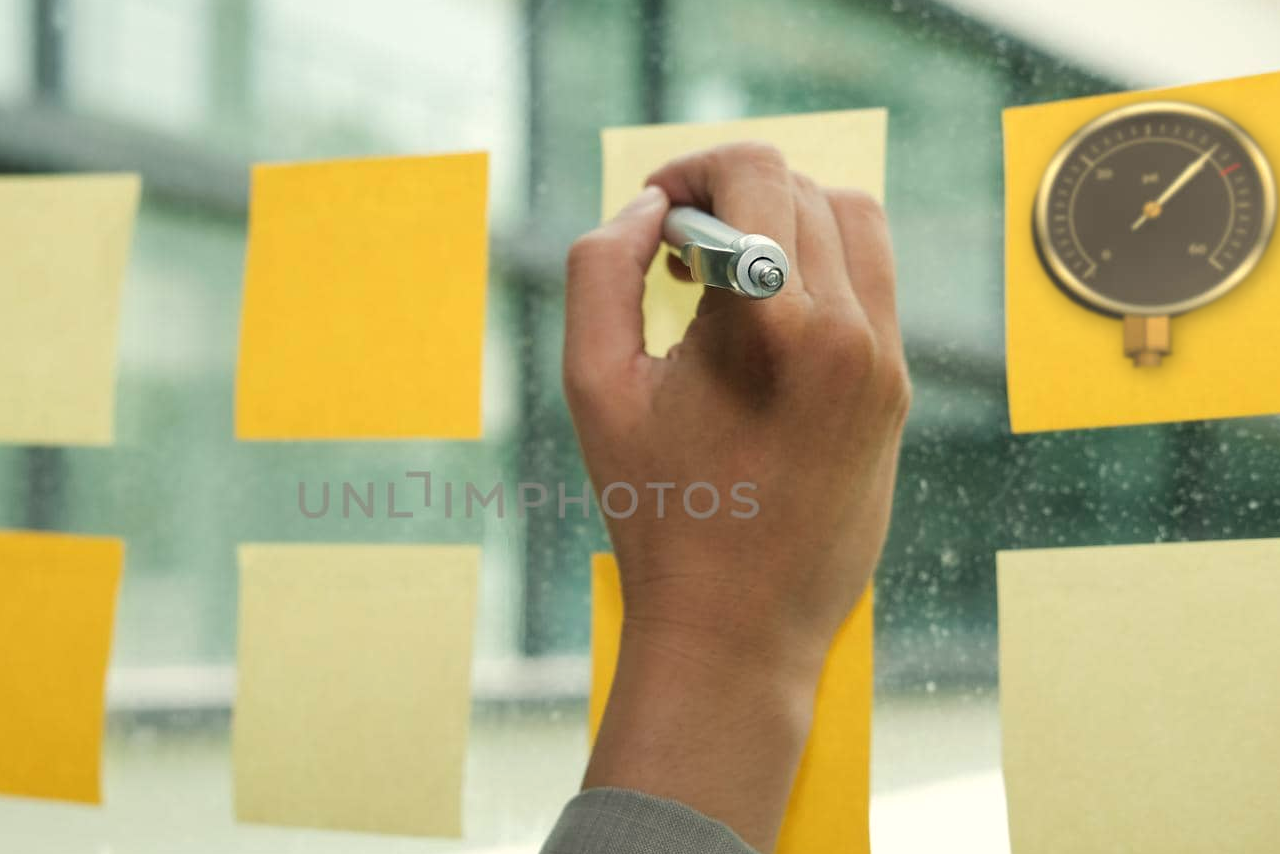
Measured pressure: 40 psi
